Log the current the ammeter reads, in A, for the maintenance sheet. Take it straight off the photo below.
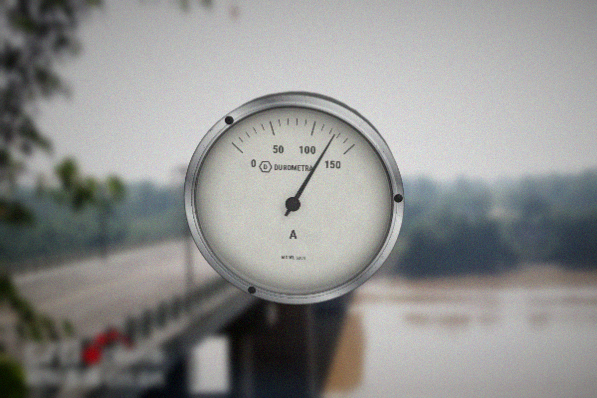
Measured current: 125 A
